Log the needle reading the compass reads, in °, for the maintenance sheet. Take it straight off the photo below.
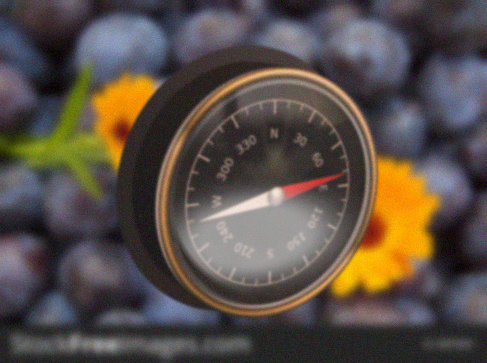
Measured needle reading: 80 °
